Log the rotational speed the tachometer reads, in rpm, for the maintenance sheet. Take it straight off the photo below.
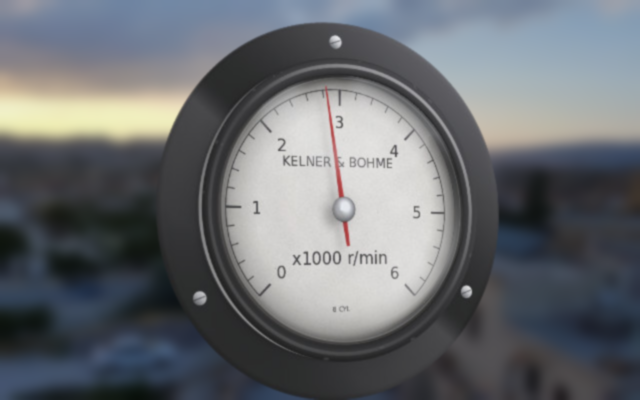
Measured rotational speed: 2800 rpm
